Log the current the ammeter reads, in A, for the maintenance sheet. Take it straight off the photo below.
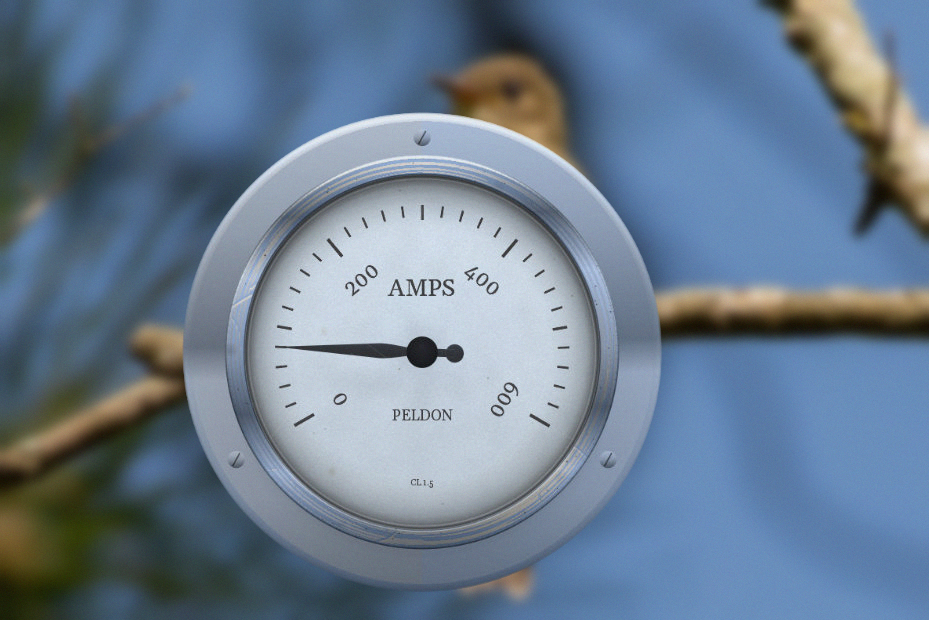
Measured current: 80 A
